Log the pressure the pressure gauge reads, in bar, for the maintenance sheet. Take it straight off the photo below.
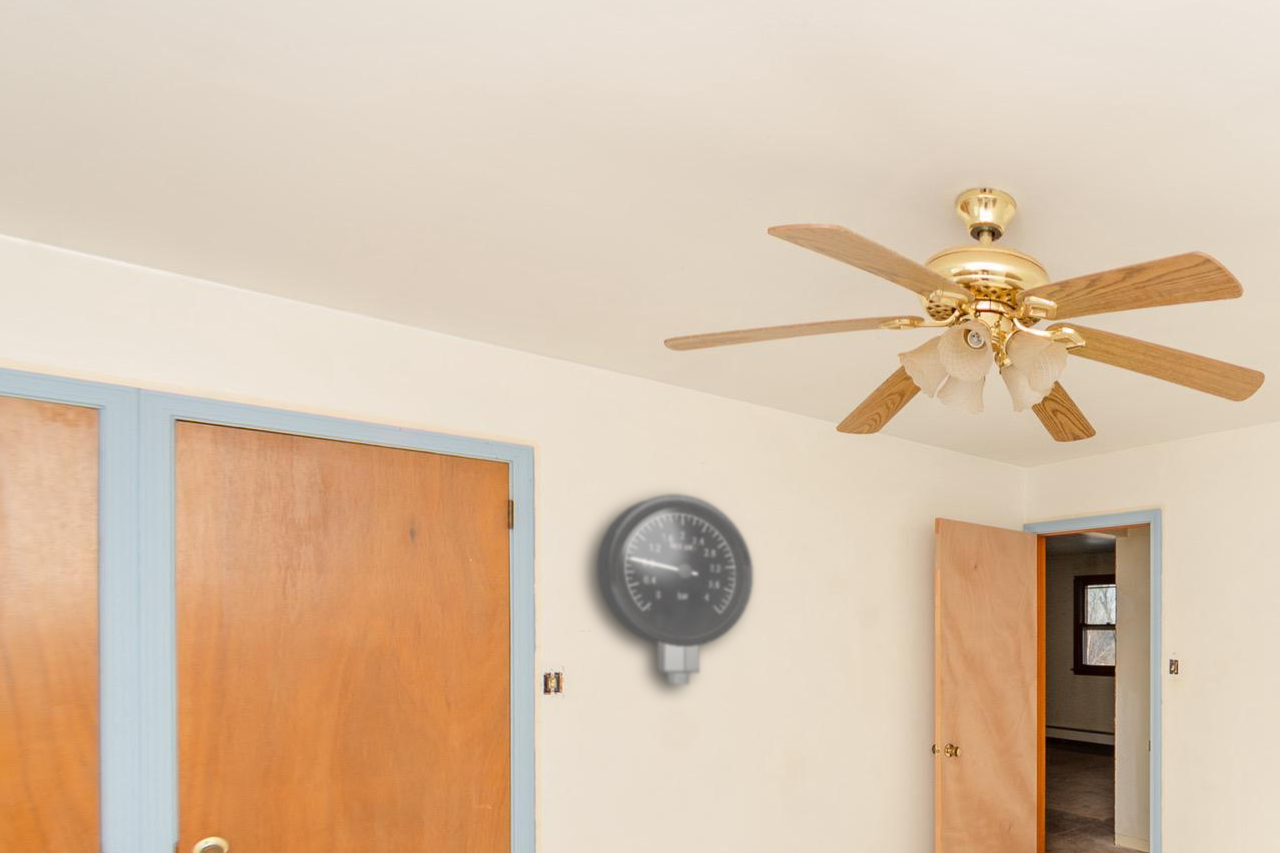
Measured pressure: 0.8 bar
